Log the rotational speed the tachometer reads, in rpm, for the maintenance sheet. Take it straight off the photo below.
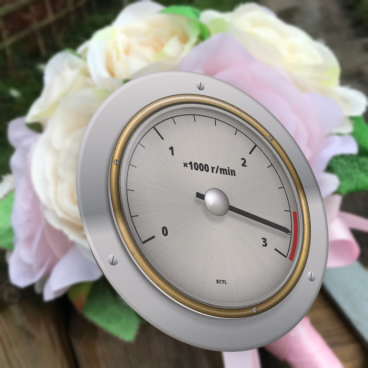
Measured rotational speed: 2800 rpm
